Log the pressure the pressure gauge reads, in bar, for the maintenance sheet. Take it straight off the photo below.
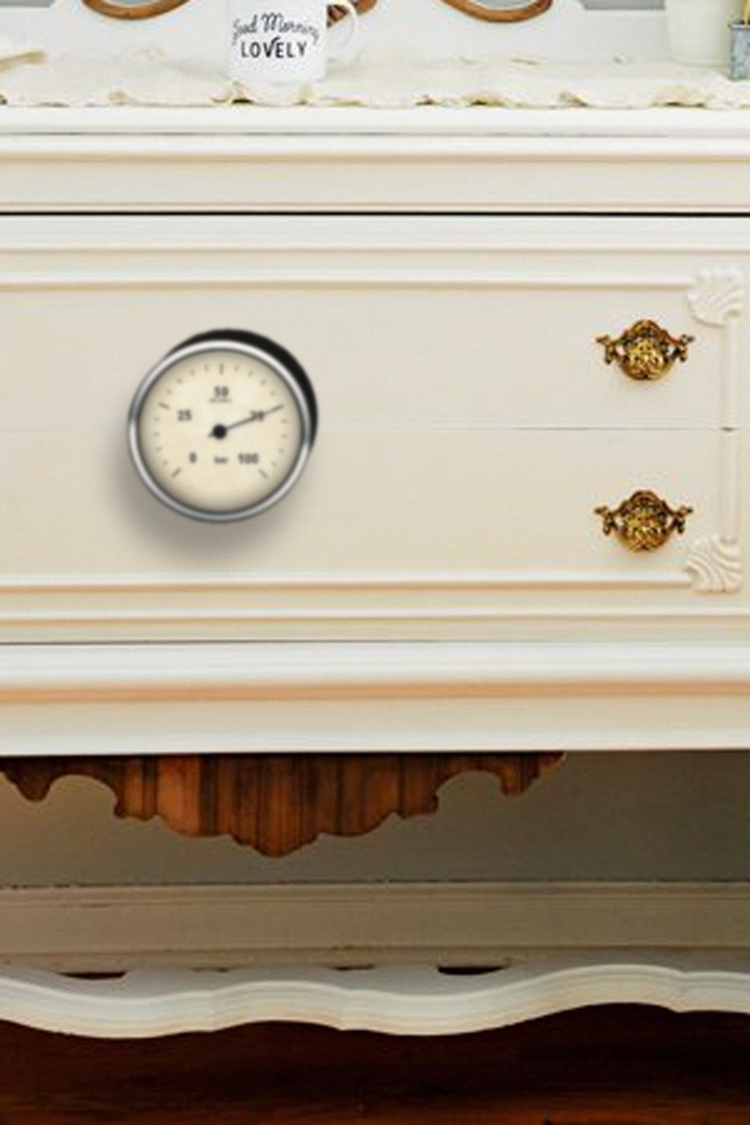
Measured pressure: 75 bar
